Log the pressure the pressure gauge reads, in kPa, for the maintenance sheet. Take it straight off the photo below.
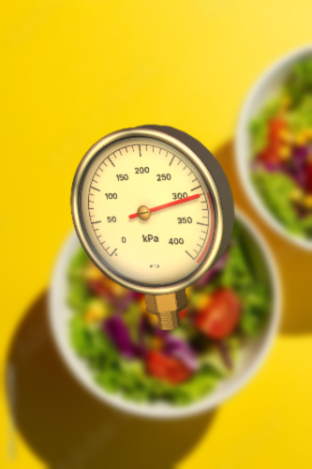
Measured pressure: 310 kPa
